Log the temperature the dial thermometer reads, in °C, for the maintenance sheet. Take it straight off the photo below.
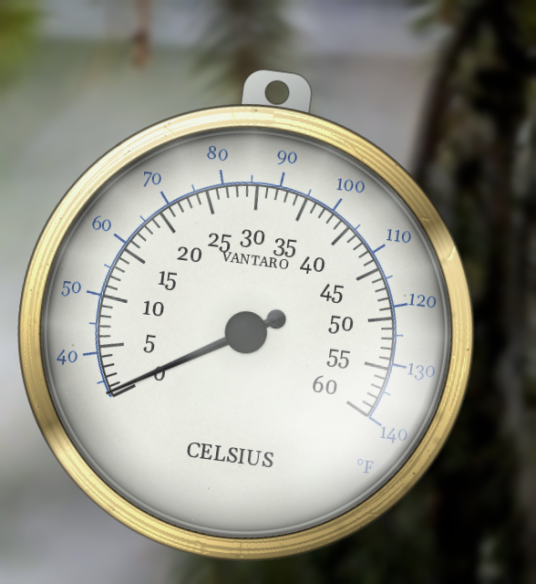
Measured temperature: 0.5 °C
